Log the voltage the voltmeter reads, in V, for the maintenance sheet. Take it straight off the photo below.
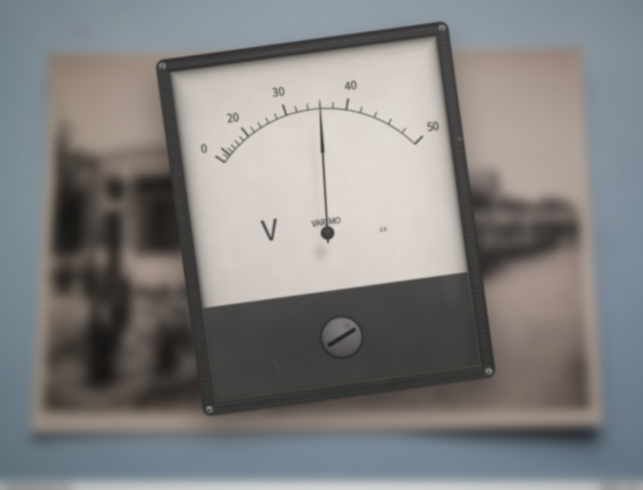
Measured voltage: 36 V
